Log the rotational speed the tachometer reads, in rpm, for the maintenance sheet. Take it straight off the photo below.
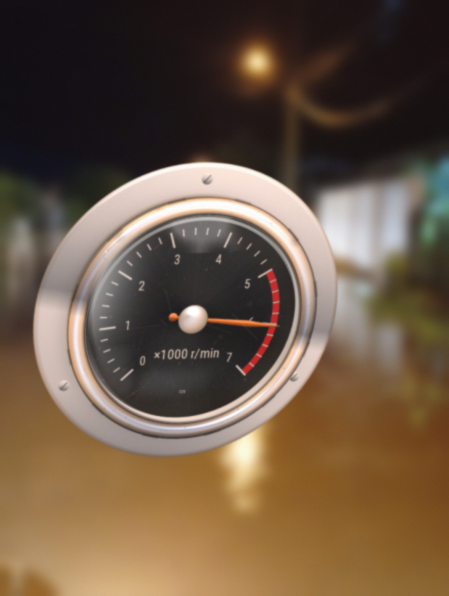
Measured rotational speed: 6000 rpm
